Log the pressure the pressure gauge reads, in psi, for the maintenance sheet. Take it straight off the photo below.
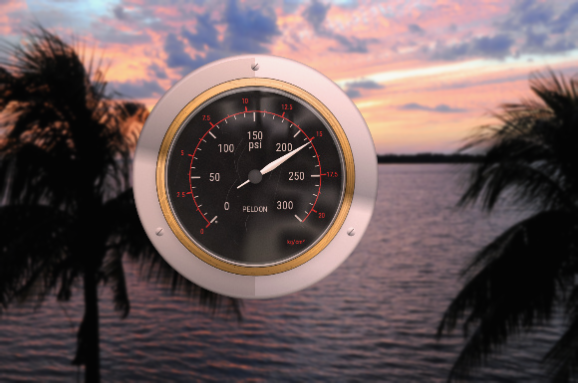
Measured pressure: 215 psi
